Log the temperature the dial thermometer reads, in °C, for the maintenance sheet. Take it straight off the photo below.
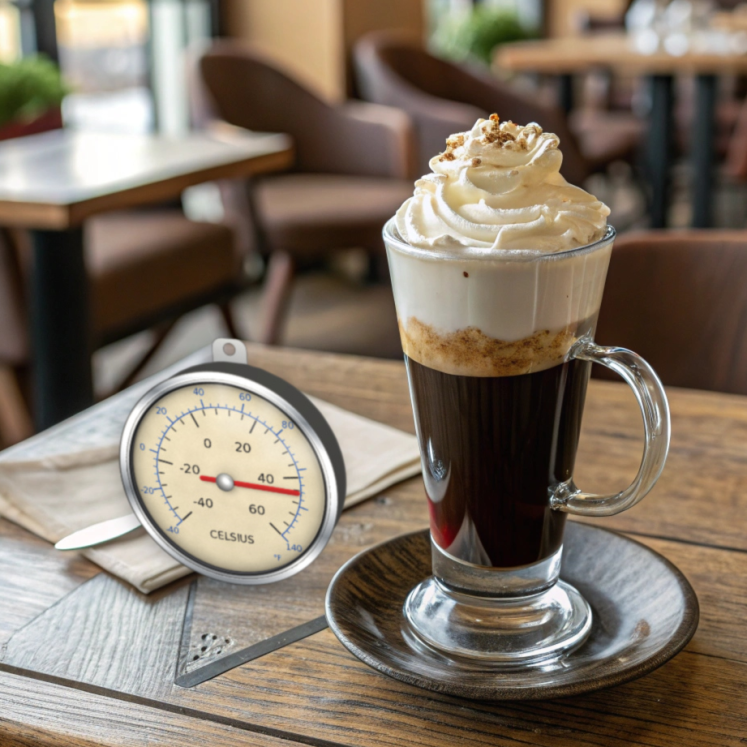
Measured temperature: 44 °C
